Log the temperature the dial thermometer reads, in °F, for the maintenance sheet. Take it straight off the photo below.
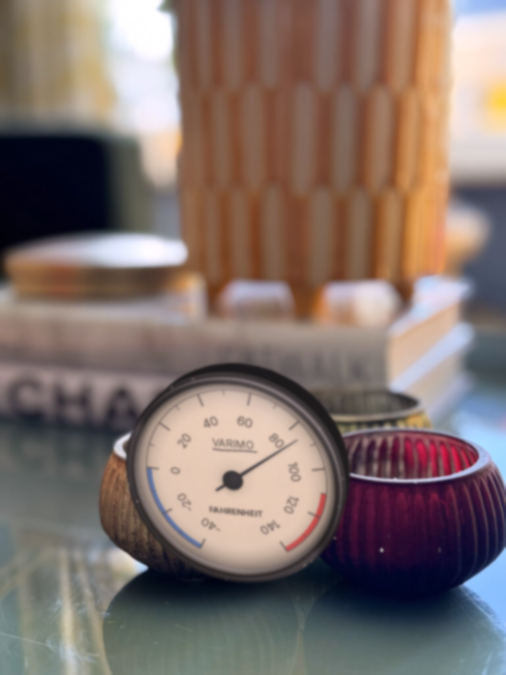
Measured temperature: 85 °F
